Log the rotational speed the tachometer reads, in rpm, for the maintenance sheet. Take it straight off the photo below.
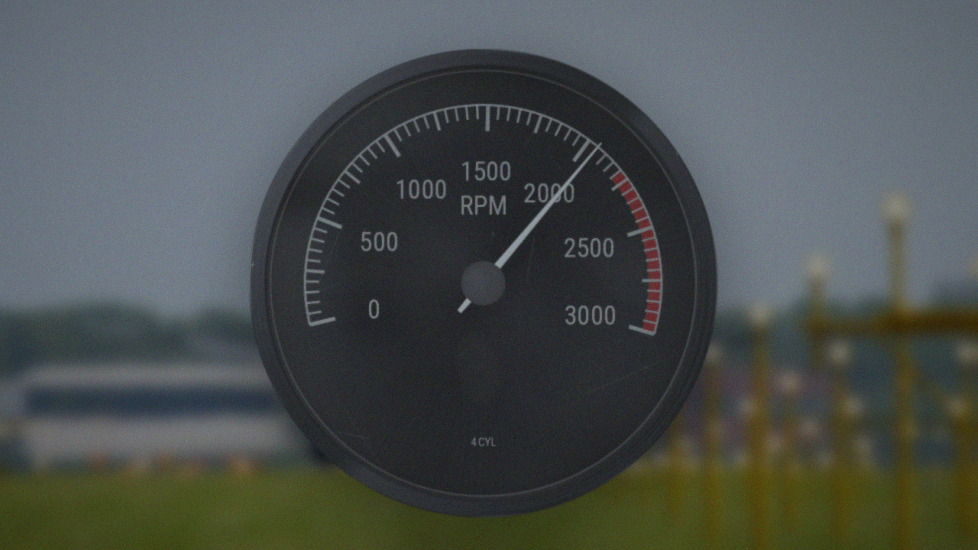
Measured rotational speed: 2050 rpm
